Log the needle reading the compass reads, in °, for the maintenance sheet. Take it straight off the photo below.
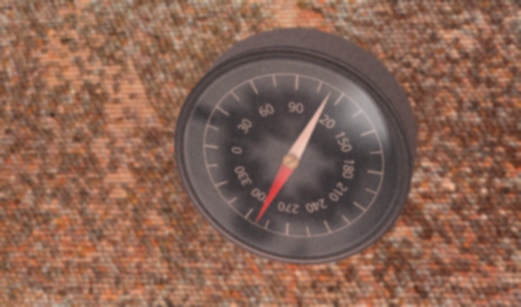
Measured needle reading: 292.5 °
